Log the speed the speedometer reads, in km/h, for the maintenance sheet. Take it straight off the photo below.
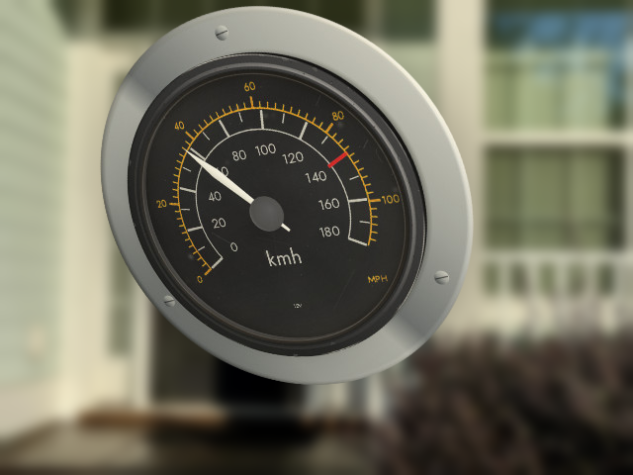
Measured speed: 60 km/h
